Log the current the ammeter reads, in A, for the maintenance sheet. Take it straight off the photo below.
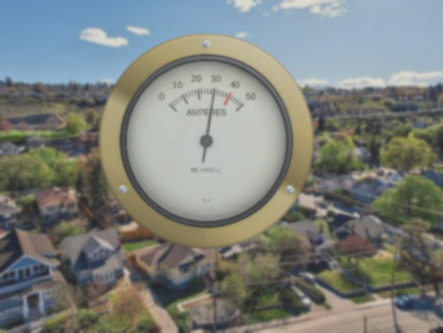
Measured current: 30 A
